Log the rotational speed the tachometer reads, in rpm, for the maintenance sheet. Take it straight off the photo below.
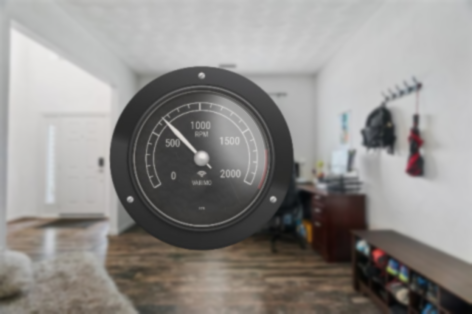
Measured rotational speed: 650 rpm
